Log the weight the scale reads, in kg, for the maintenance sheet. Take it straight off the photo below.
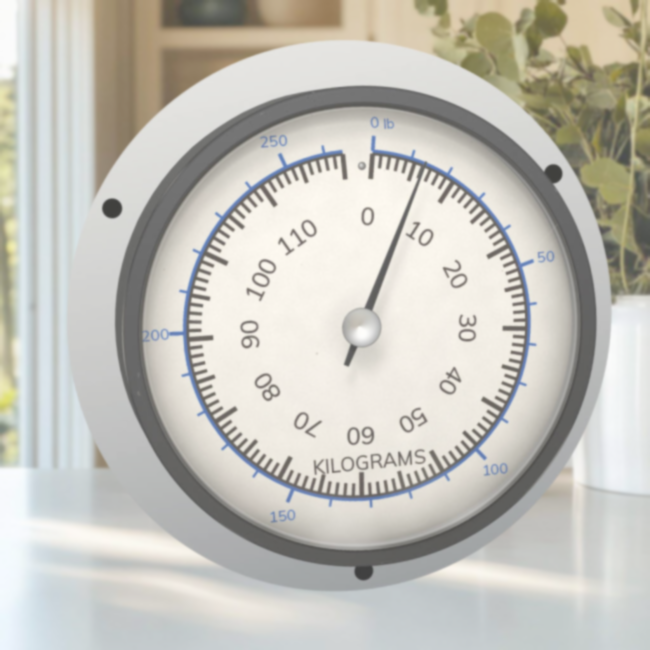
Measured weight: 6 kg
